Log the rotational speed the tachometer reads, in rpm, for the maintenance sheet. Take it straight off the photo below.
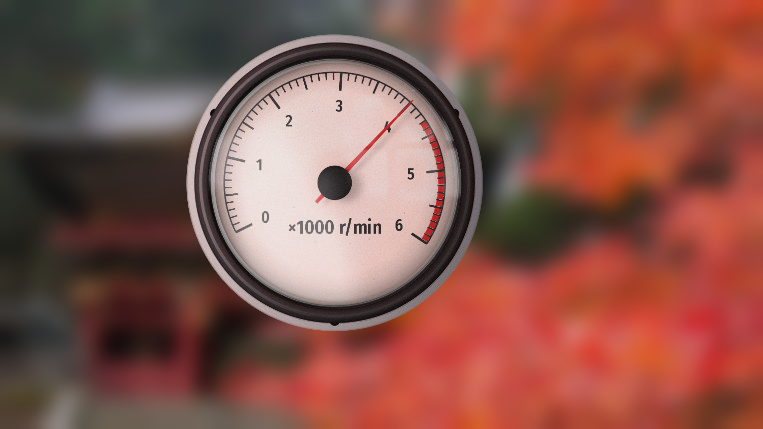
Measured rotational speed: 4000 rpm
